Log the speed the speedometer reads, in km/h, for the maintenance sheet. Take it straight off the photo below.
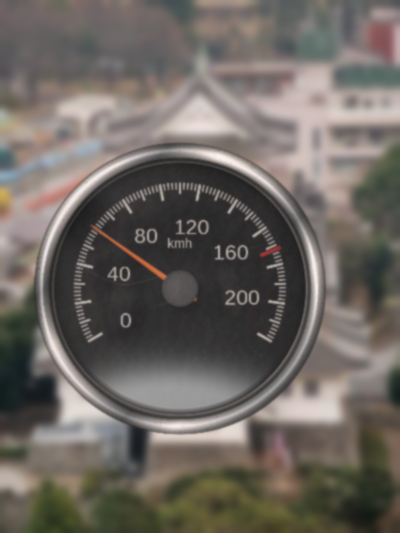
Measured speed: 60 km/h
